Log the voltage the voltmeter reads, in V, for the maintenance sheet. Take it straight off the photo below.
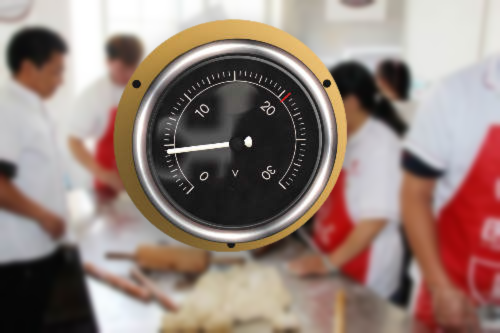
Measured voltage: 4.5 V
